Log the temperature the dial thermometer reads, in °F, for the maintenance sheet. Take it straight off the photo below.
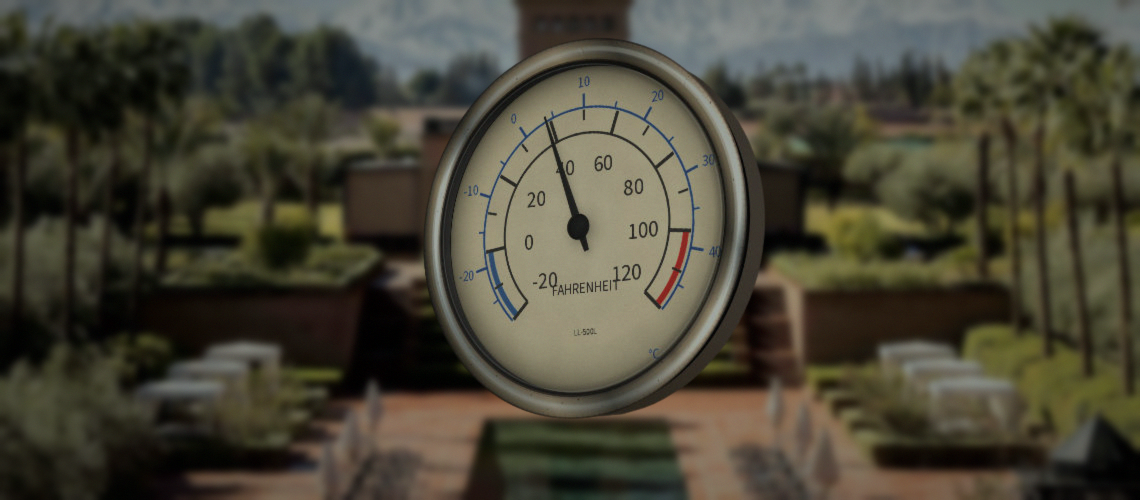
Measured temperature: 40 °F
